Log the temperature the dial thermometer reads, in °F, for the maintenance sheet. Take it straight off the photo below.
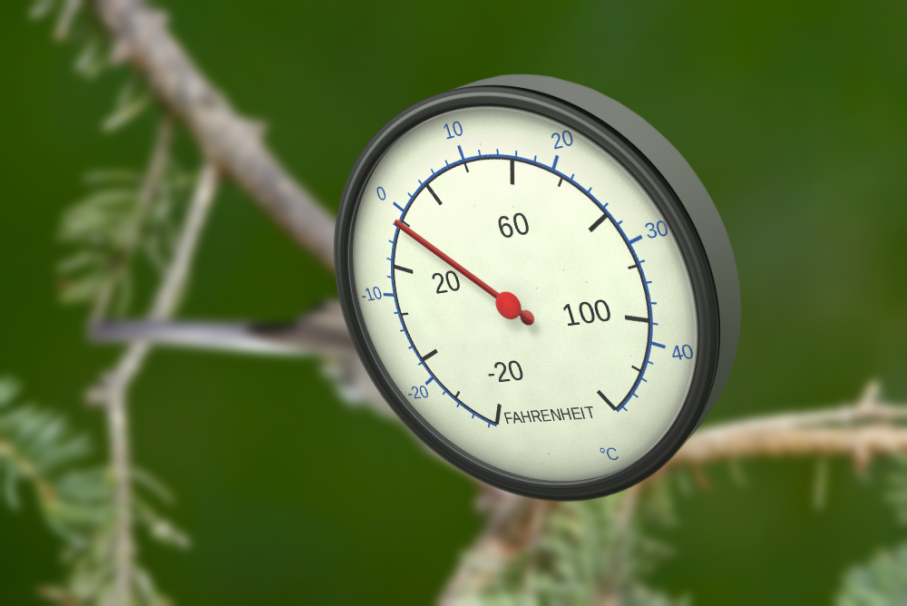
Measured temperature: 30 °F
